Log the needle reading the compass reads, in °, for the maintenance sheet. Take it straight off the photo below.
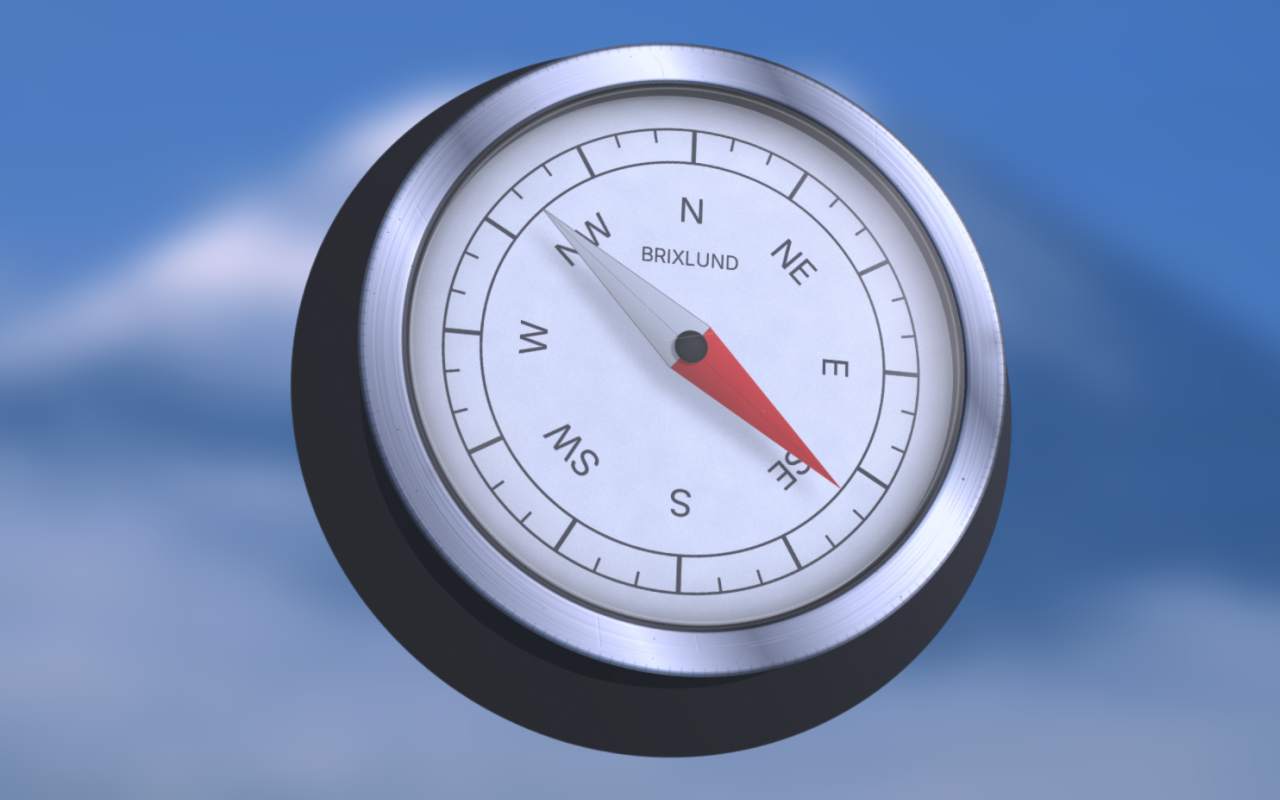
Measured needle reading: 130 °
